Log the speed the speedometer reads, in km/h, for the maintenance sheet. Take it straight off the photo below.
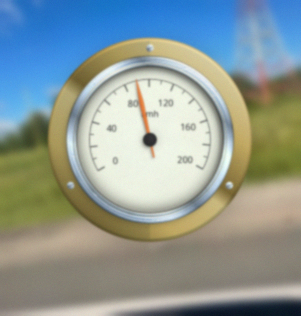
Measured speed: 90 km/h
